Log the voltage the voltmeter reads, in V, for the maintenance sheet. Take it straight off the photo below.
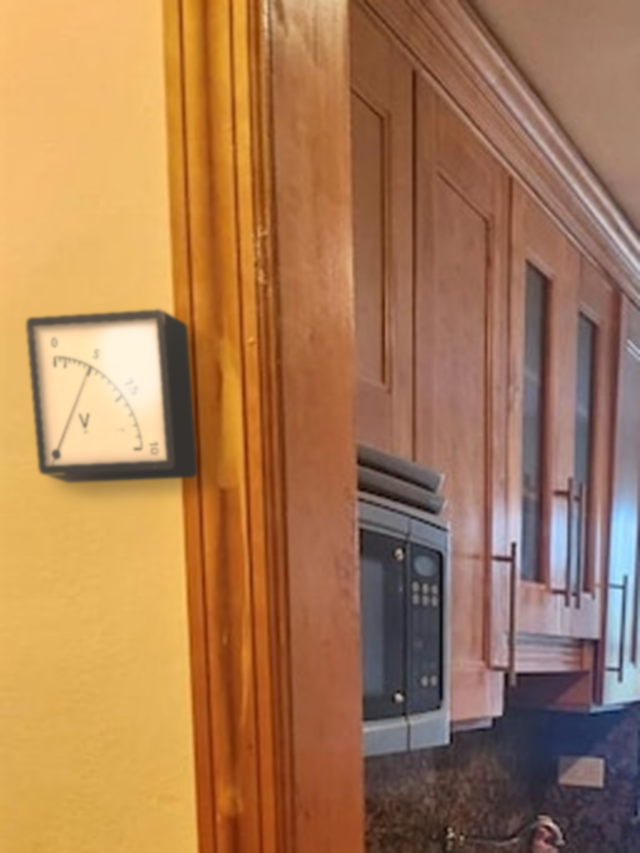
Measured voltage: 5 V
